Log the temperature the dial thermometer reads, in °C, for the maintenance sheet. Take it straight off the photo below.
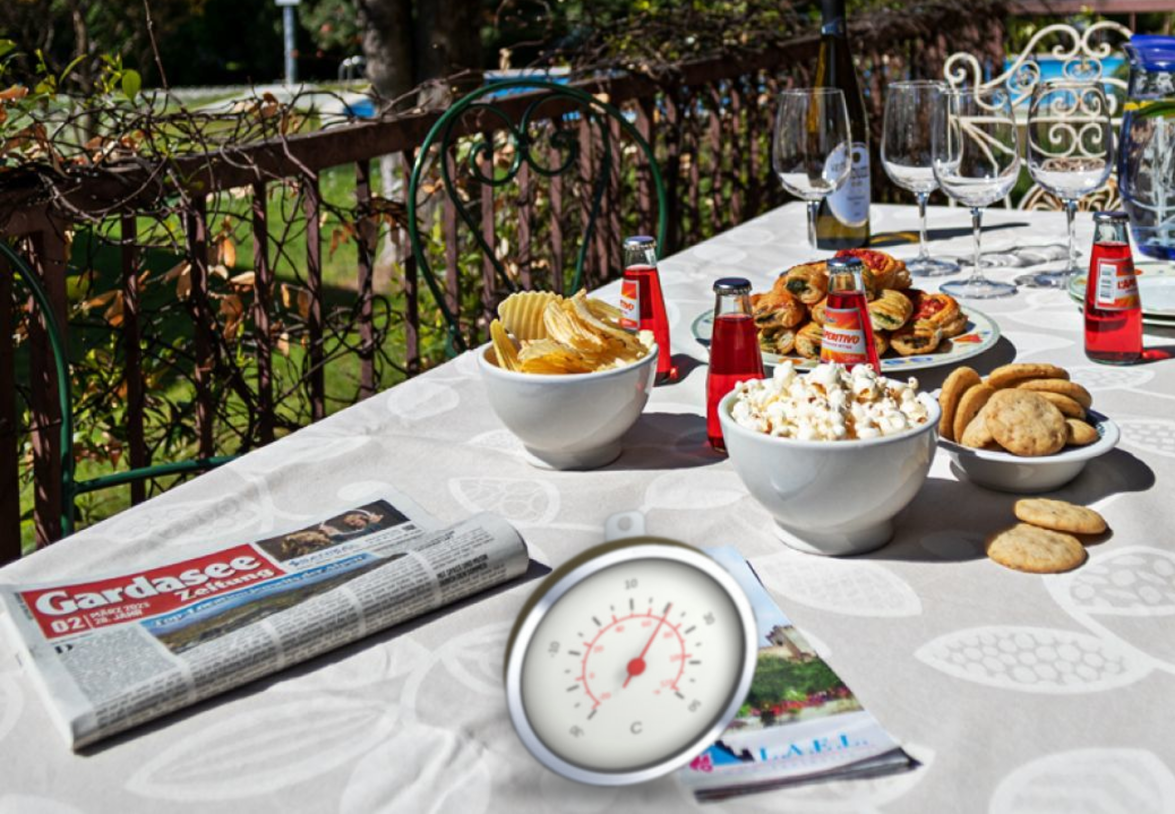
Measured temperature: 20 °C
